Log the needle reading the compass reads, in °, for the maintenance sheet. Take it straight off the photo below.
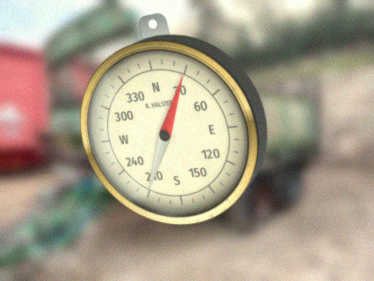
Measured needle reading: 30 °
